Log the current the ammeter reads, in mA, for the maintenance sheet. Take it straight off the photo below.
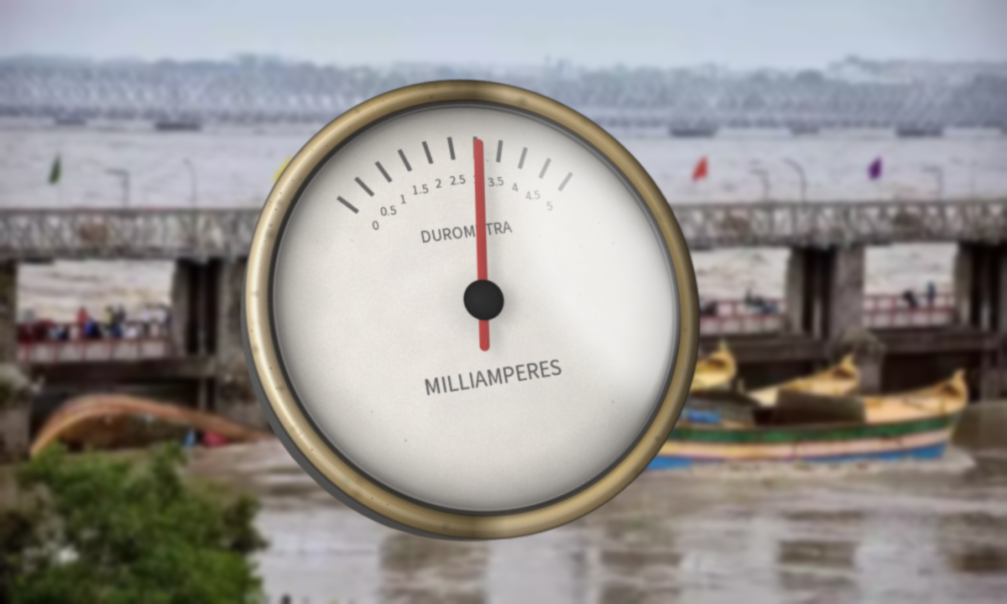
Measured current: 3 mA
